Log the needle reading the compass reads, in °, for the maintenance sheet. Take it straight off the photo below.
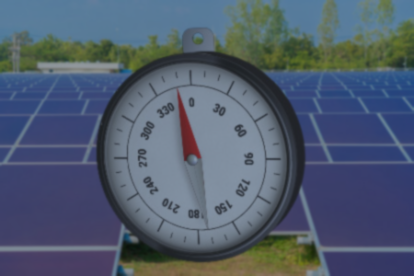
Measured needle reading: 350 °
